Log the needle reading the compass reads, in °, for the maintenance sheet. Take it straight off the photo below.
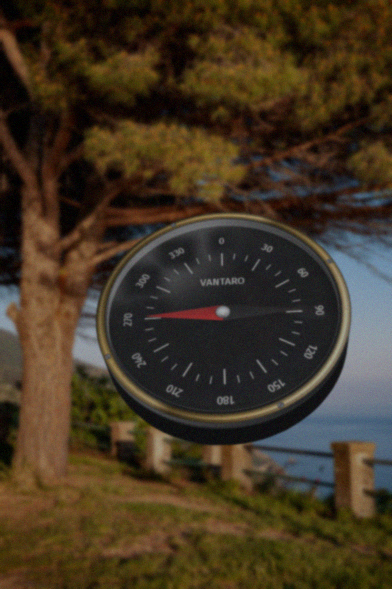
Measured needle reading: 270 °
